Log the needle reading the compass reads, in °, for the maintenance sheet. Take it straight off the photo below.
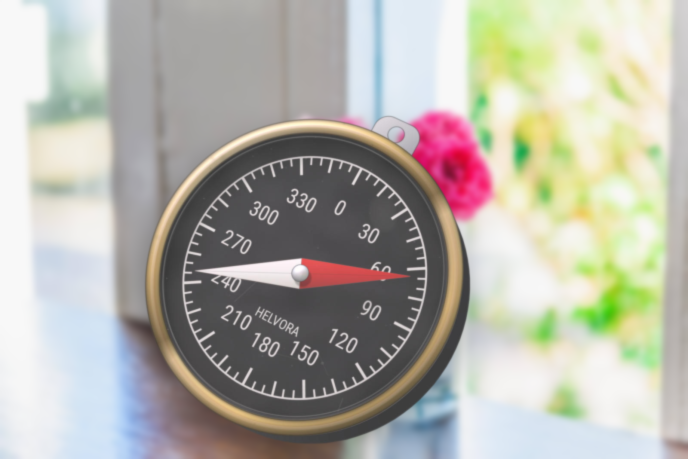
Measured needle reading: 65 °
